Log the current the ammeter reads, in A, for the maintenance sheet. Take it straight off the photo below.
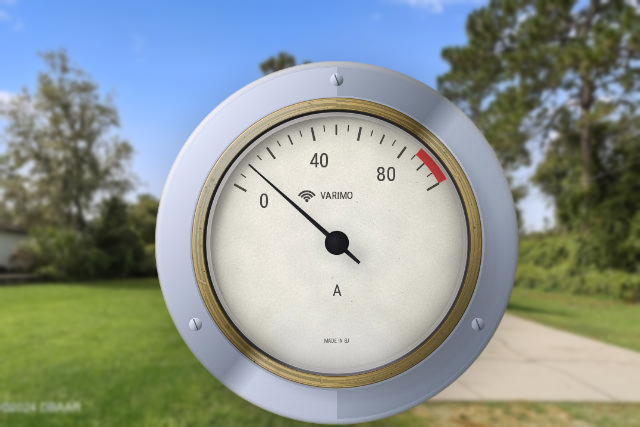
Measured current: 10 A
